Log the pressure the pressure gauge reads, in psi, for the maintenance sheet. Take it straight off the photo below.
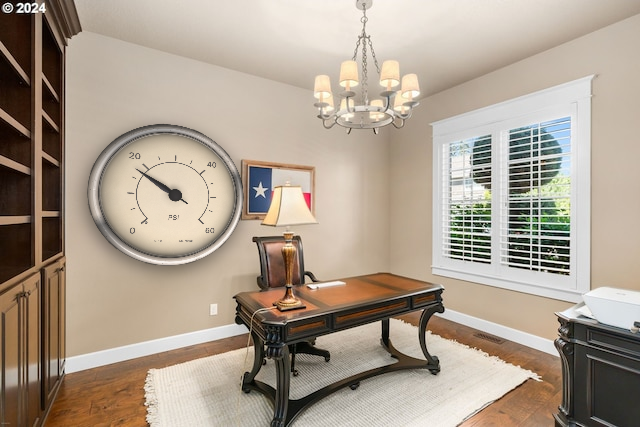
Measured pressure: 17.5 psi
